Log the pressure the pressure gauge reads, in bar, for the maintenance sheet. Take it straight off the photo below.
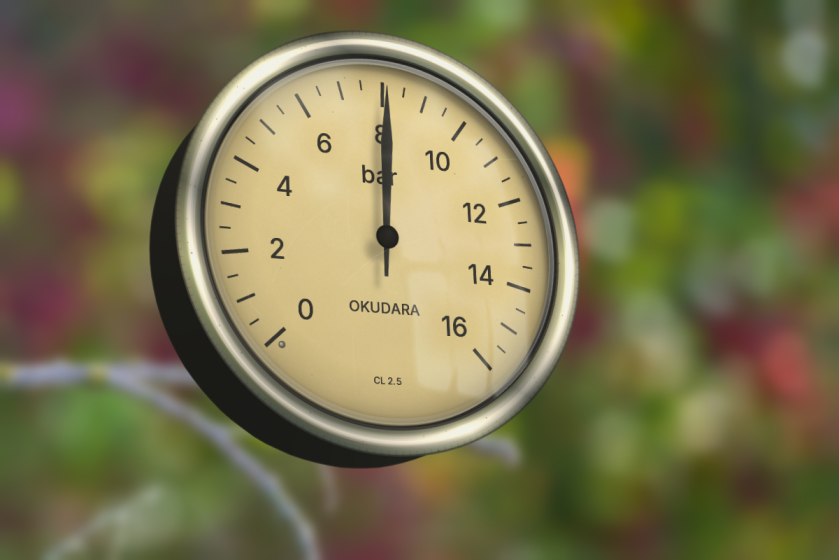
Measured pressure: 8 bar
